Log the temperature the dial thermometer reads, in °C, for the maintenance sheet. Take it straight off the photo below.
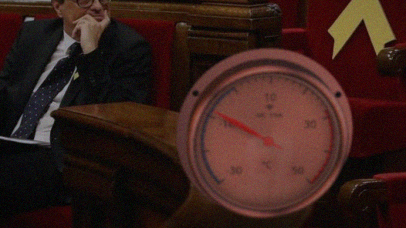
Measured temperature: -8 °C
